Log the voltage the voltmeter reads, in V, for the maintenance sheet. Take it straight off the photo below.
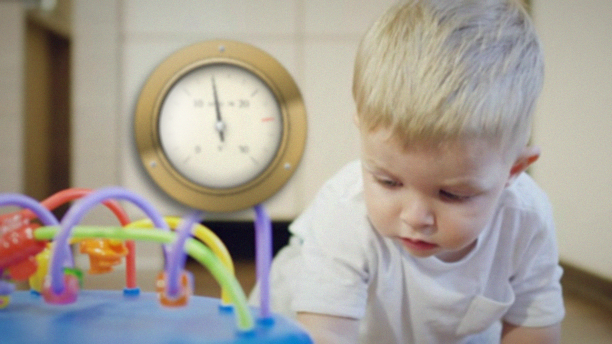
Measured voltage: 14 V
